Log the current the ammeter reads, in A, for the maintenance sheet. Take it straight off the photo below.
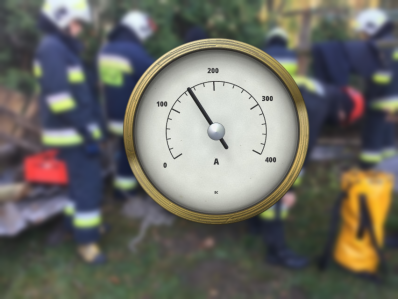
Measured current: 150 A
